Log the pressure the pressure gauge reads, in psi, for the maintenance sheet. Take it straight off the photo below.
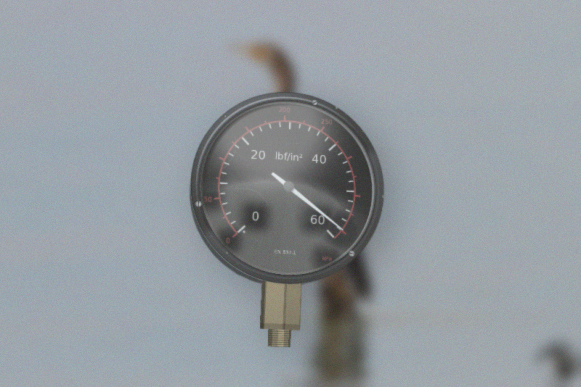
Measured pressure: 58 psi
